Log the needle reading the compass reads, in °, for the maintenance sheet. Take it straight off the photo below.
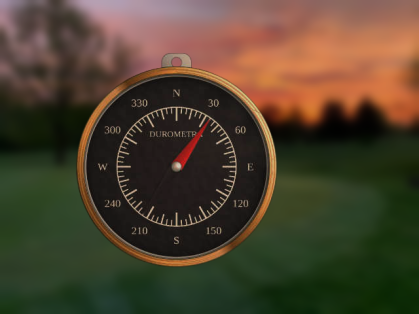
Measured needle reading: 35 °
